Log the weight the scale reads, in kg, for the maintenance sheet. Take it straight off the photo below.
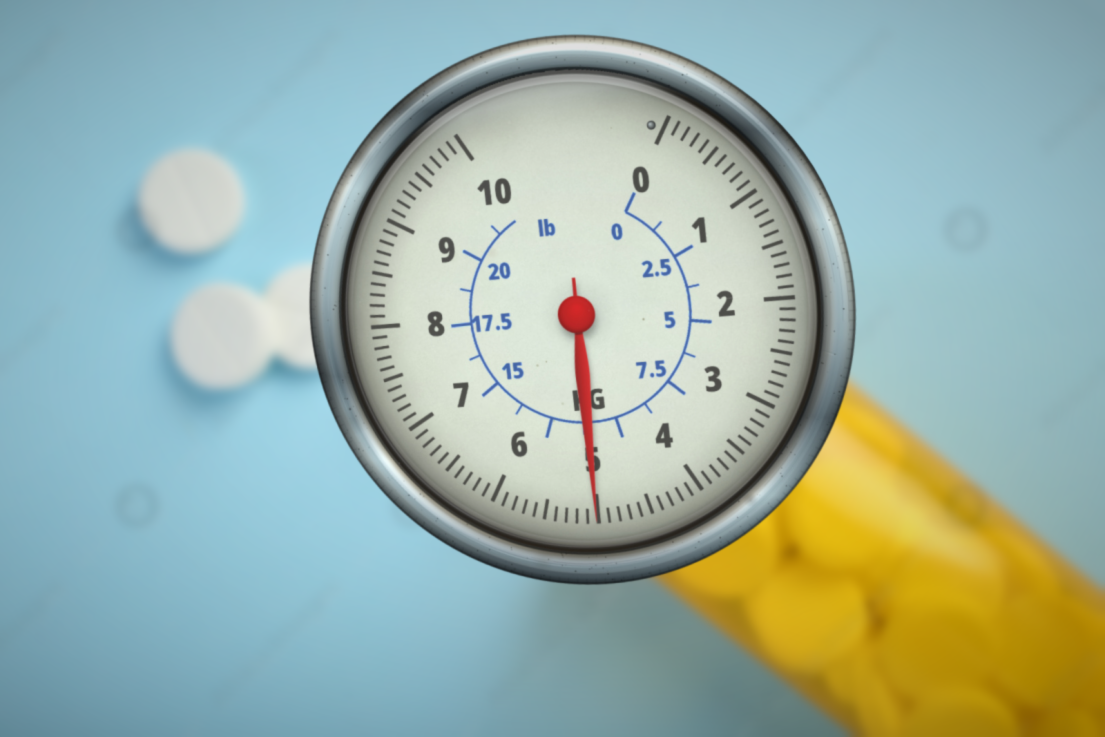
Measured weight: 5 kg
